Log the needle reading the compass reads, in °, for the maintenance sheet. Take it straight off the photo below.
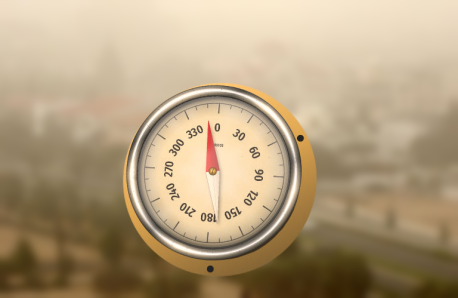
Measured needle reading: 350 °
